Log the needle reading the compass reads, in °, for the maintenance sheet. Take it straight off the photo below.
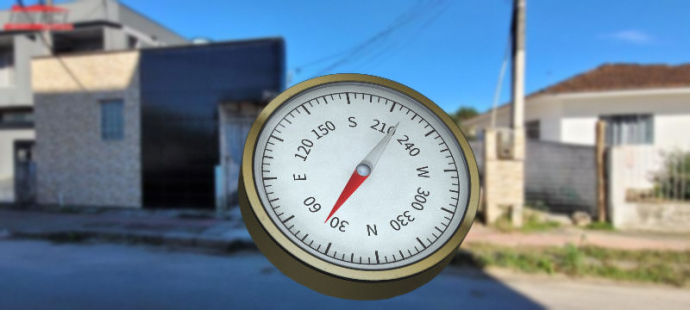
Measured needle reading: 40 °
